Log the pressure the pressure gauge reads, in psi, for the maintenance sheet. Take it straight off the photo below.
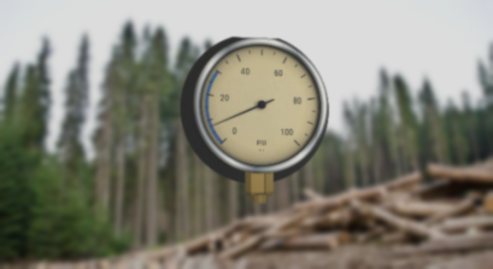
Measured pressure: 7.5 psi
